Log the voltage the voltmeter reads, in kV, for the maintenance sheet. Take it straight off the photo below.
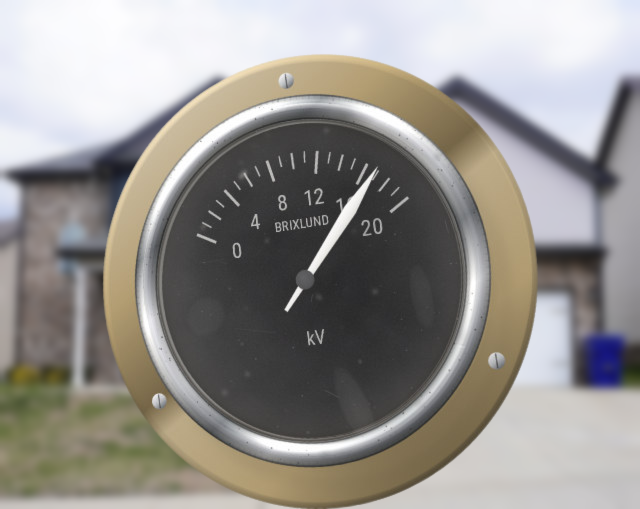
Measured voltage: 17 kV
